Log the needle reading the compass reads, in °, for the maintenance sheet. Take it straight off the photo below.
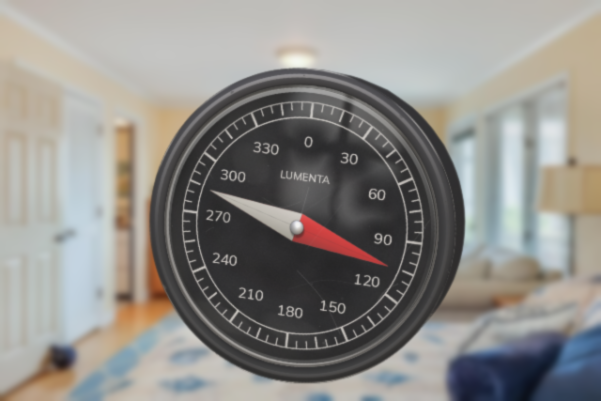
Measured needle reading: 105 °
